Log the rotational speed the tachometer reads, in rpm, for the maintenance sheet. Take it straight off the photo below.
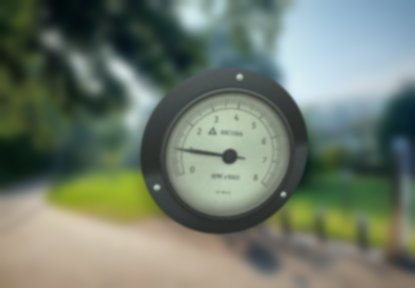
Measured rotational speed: 1000 rpm
